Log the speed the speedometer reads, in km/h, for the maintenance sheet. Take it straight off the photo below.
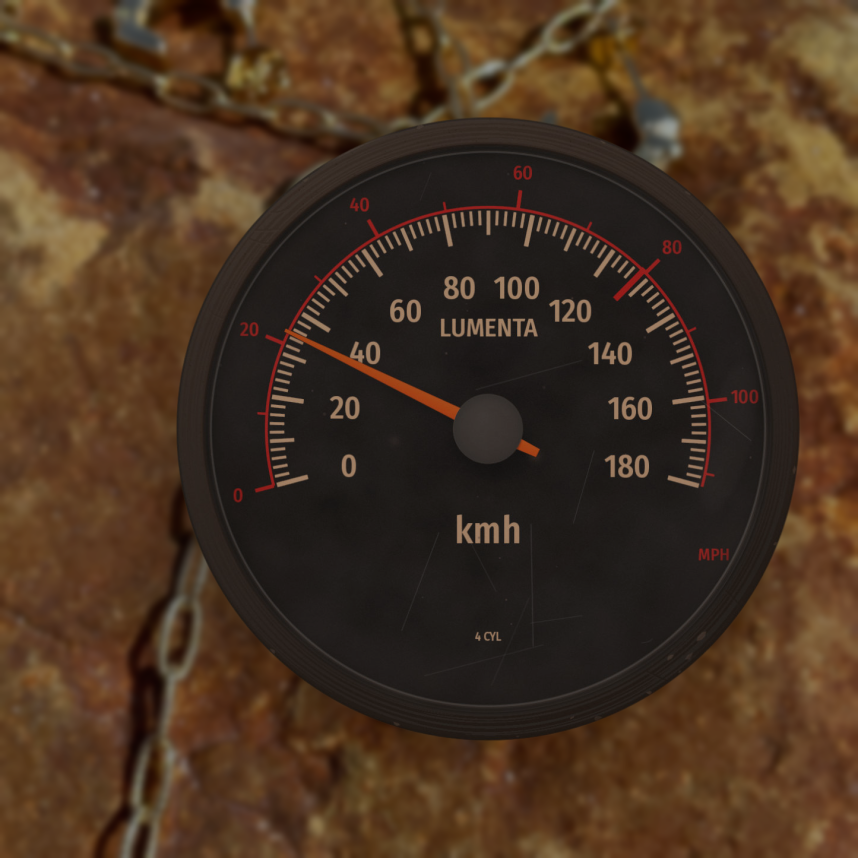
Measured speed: 35 km/h
